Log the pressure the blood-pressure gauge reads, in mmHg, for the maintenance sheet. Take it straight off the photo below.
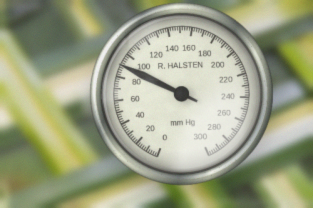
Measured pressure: 90 mmHg
